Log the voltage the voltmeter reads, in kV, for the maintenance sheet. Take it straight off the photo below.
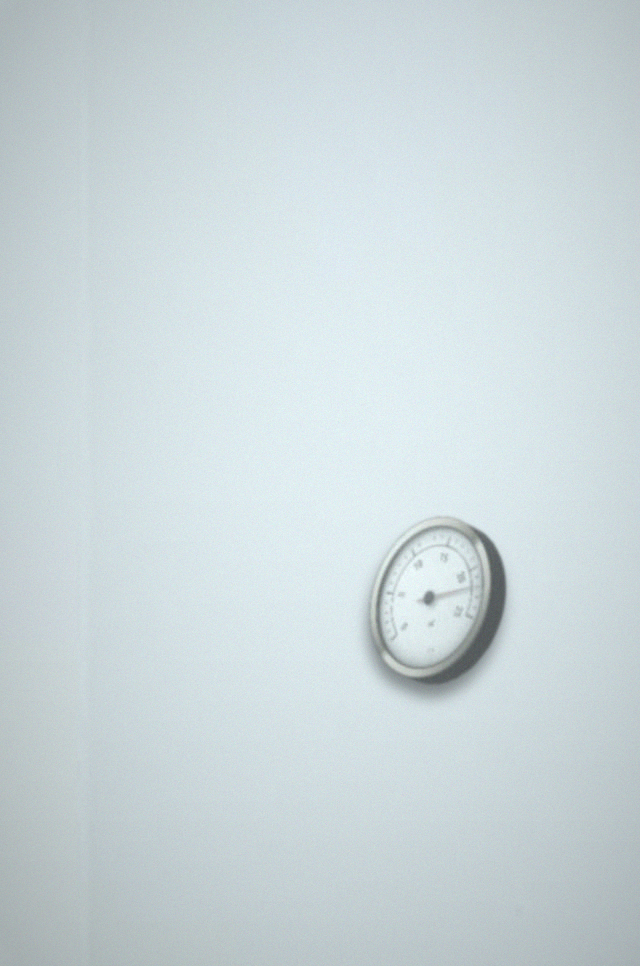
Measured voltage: 22 kV
